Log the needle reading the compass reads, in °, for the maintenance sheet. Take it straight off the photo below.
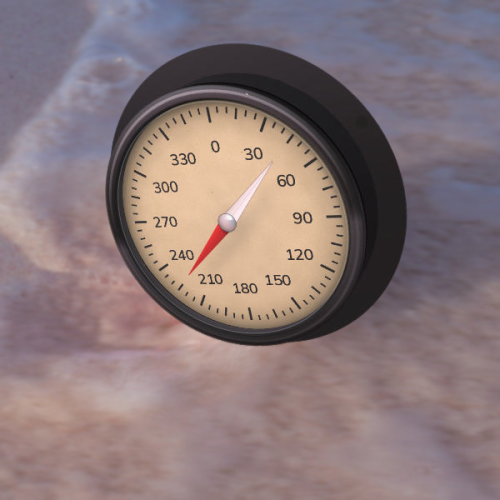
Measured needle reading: 225 °
